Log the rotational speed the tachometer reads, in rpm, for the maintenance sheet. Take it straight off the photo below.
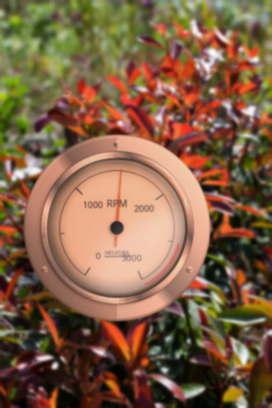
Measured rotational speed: 1500 rpm
